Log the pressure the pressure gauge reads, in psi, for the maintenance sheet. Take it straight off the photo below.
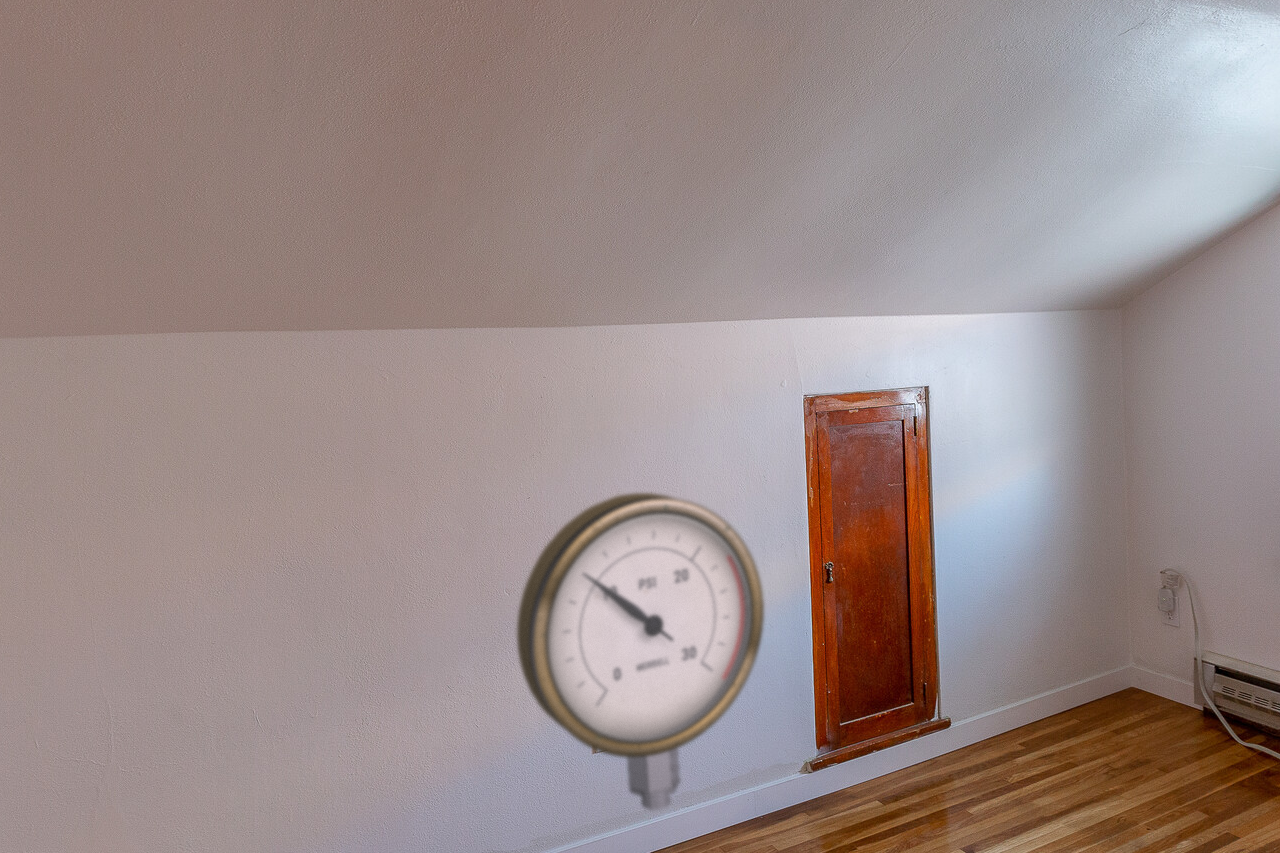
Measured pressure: 10 psi
